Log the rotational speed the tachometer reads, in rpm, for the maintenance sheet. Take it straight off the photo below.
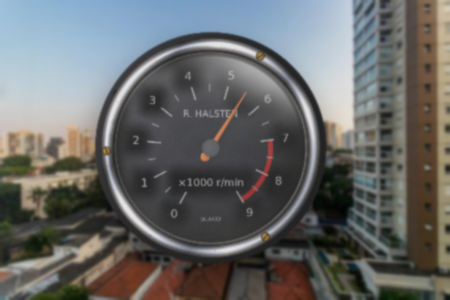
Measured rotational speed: 5500 rpm
